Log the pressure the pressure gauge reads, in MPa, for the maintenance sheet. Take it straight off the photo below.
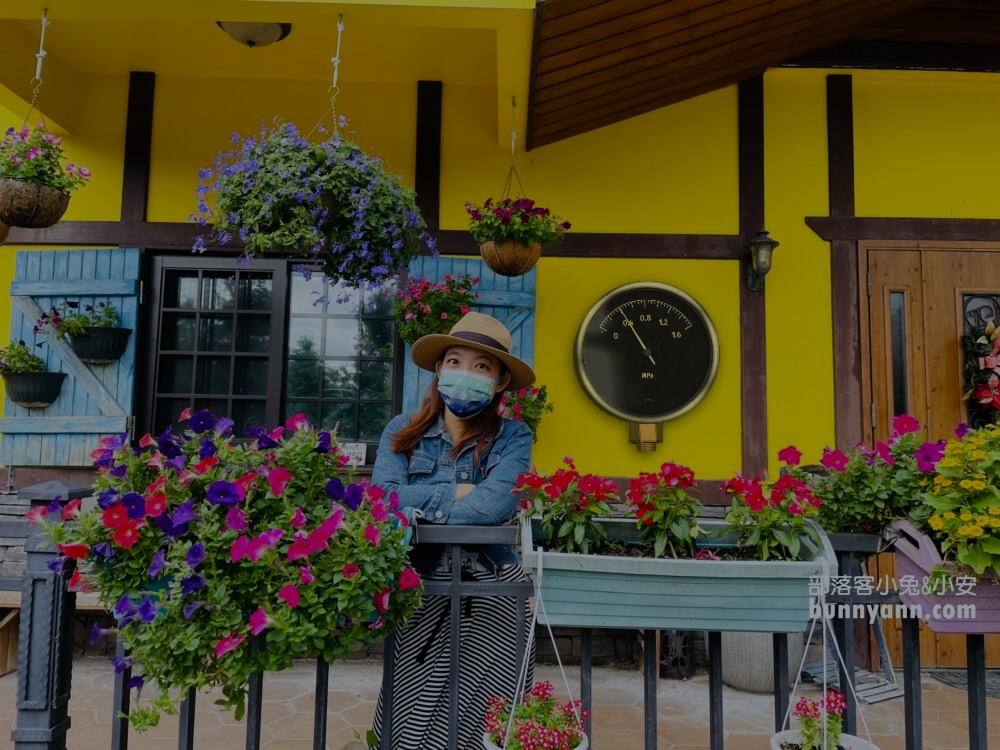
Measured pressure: 0.4 MPa
